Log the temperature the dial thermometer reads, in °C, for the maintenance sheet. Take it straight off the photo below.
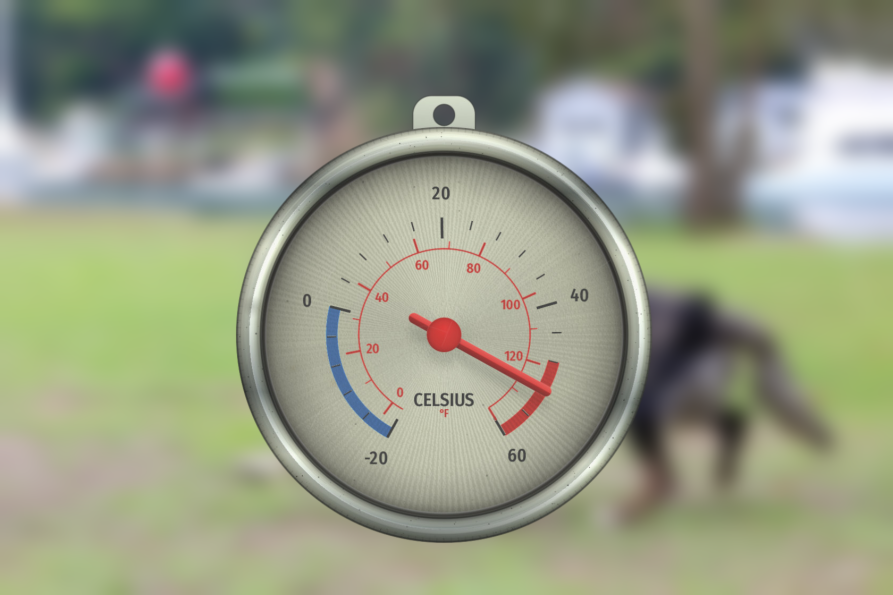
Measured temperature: 52 °C
